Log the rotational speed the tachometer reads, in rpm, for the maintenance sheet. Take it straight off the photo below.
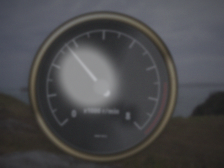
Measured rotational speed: 2750 rpm
